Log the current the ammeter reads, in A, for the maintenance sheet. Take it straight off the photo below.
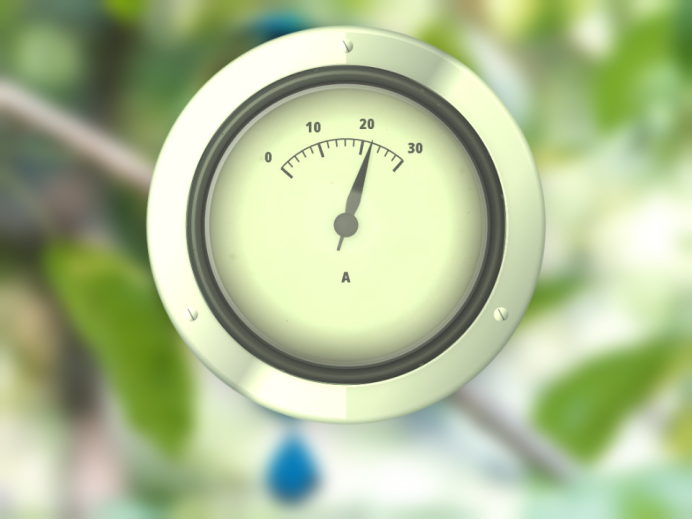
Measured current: 22 A
